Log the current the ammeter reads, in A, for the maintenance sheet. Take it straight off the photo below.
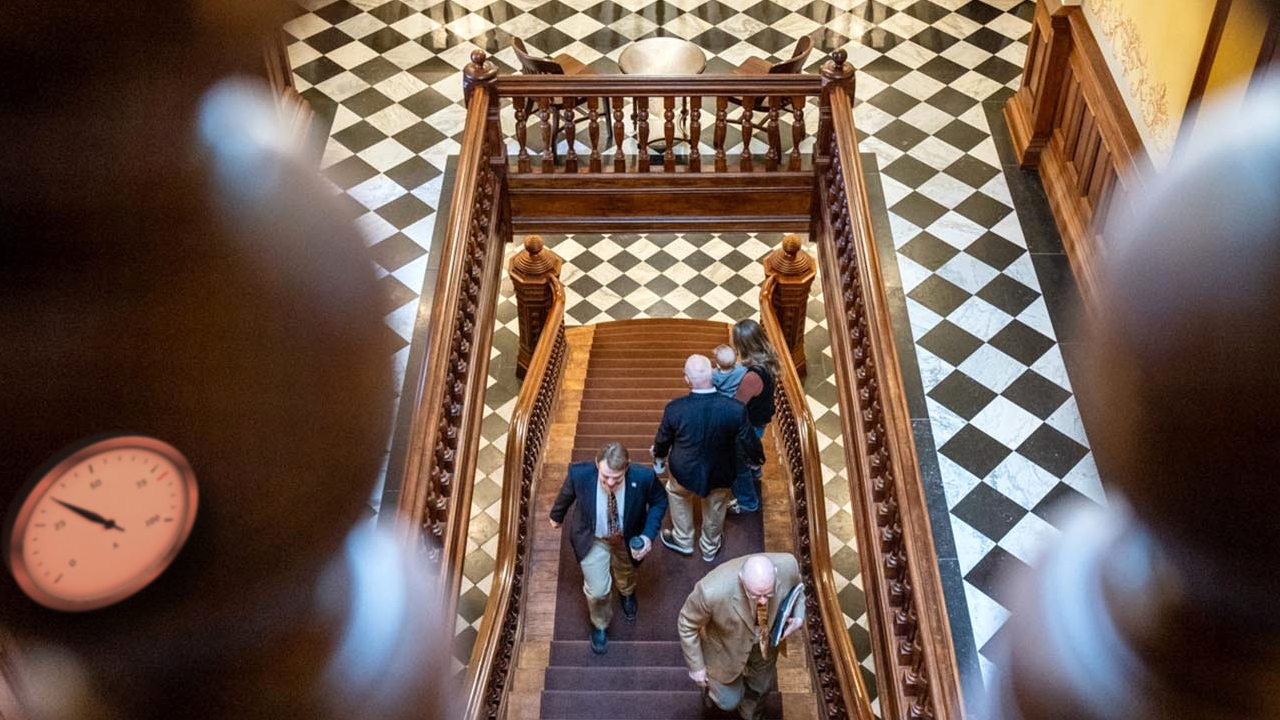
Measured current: 35 A
